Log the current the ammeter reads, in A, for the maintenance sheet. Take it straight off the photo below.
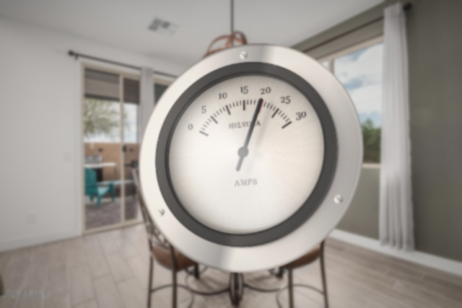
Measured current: 20 A
